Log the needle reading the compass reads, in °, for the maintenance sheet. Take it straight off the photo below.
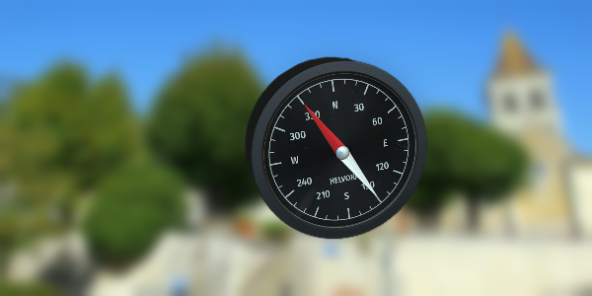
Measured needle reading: 330 °
